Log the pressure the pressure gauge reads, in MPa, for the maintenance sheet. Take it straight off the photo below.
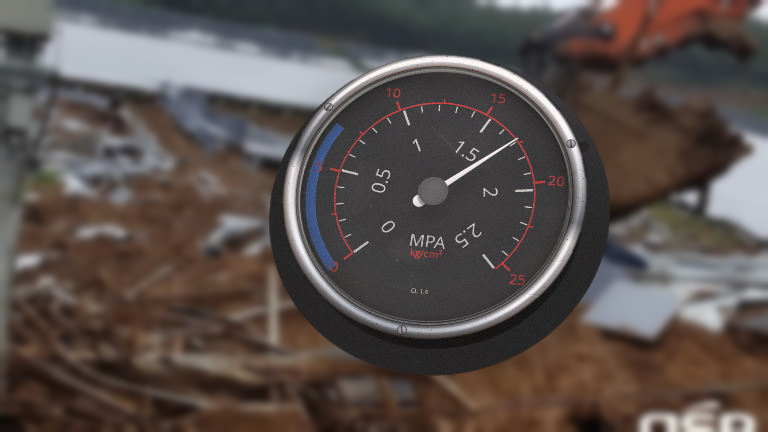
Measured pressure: 1.7 MPa
